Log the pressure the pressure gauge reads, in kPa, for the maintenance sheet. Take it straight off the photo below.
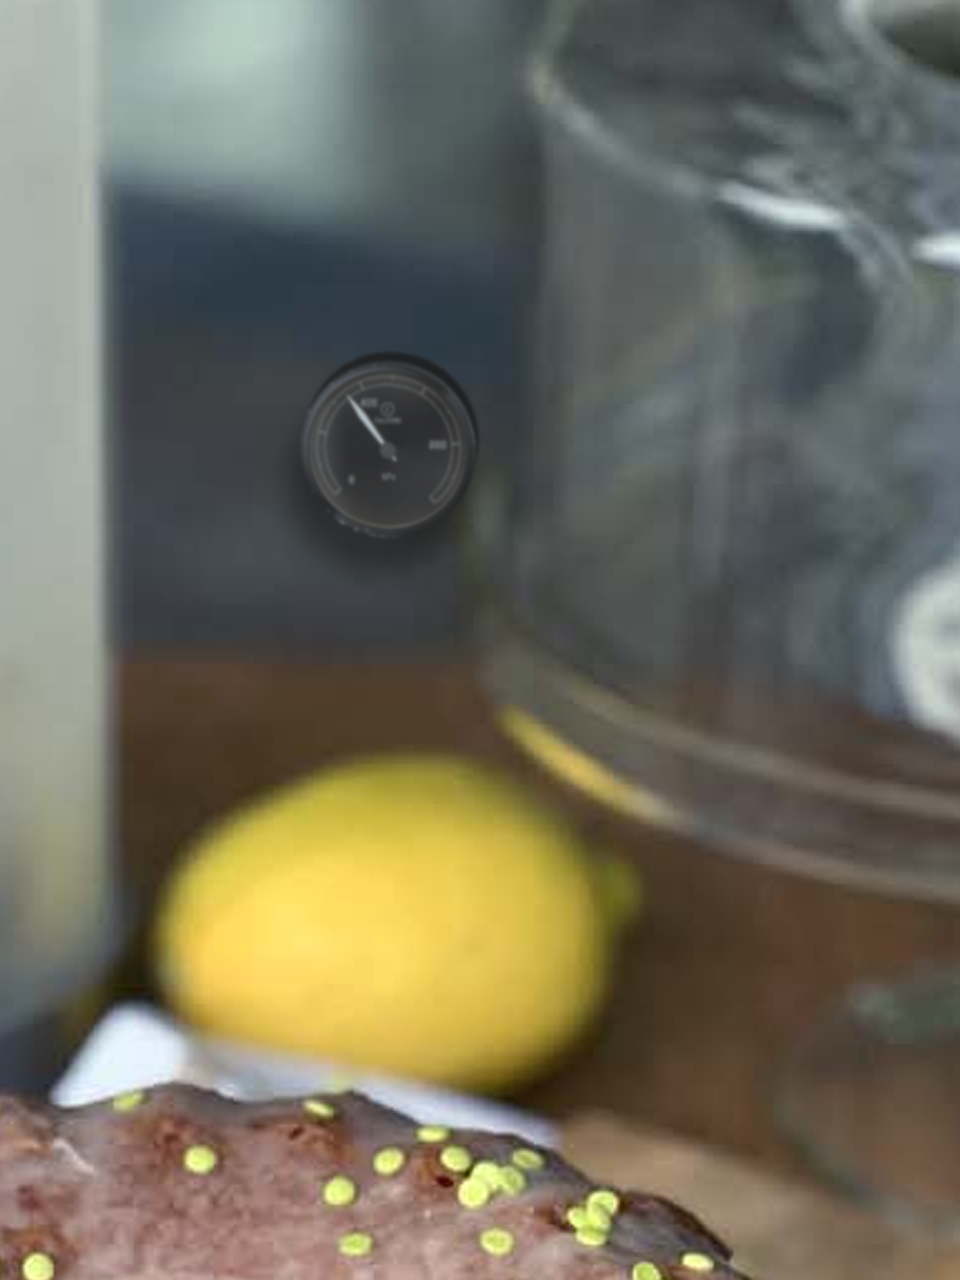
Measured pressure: 350 kPa
